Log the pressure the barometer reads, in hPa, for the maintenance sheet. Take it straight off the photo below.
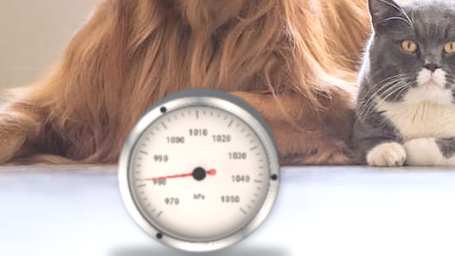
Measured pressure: 982 hPa
